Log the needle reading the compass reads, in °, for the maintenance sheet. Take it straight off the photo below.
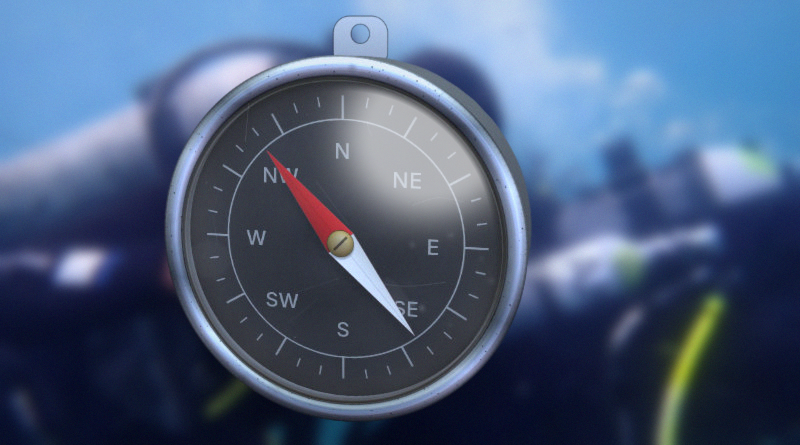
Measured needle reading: 320 °
